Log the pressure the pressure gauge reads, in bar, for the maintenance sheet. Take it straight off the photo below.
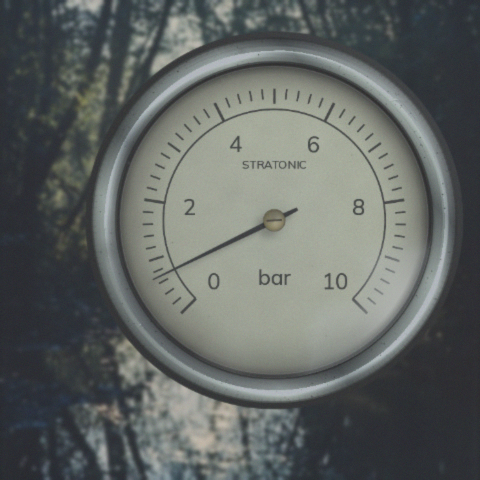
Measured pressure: 0.7 bar
